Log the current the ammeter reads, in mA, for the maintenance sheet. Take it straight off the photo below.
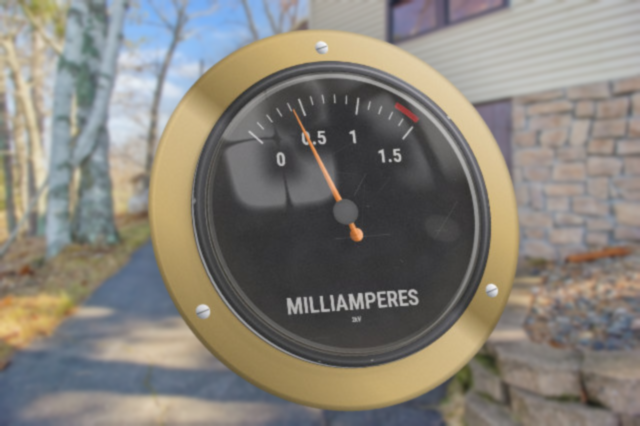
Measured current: 0.4 mA
